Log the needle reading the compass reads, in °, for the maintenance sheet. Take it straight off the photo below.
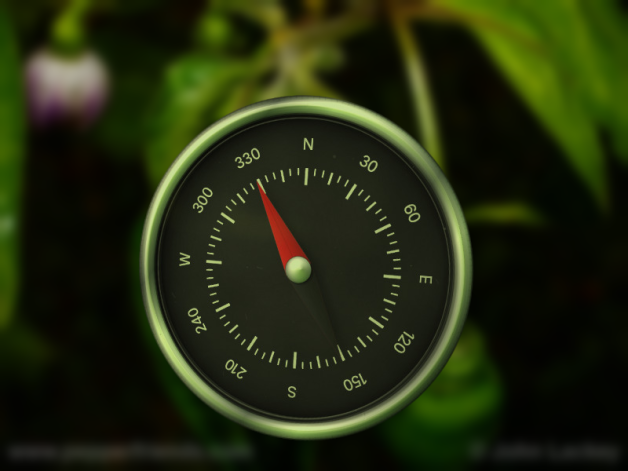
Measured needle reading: 330 °
